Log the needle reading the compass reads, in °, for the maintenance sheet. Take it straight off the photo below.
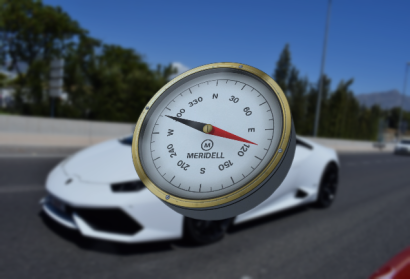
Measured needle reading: 110 °
